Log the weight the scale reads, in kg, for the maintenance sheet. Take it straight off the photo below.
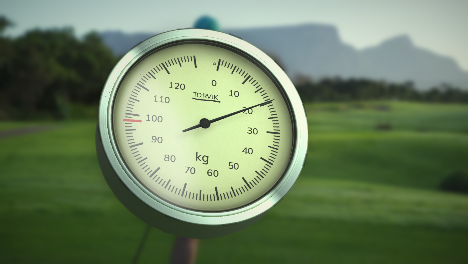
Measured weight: 20 kg
